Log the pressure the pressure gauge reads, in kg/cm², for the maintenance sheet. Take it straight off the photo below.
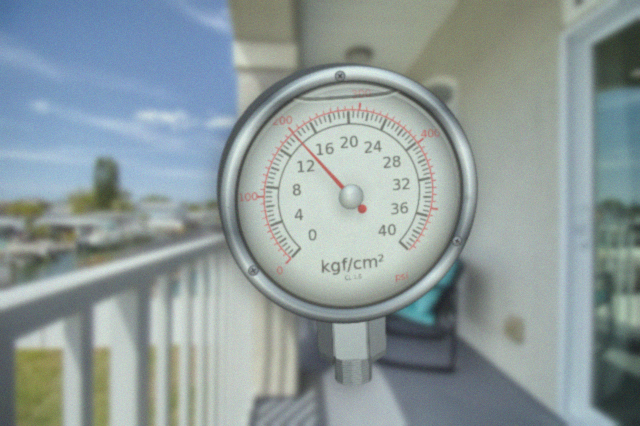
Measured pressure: 14 kg/cm²
